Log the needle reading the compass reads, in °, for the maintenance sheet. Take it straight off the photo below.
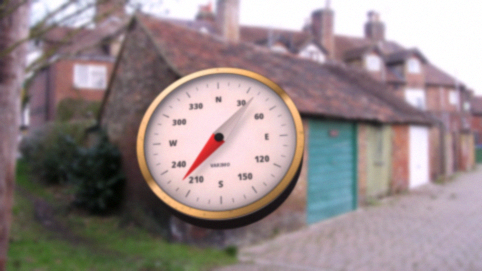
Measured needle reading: 220 °
